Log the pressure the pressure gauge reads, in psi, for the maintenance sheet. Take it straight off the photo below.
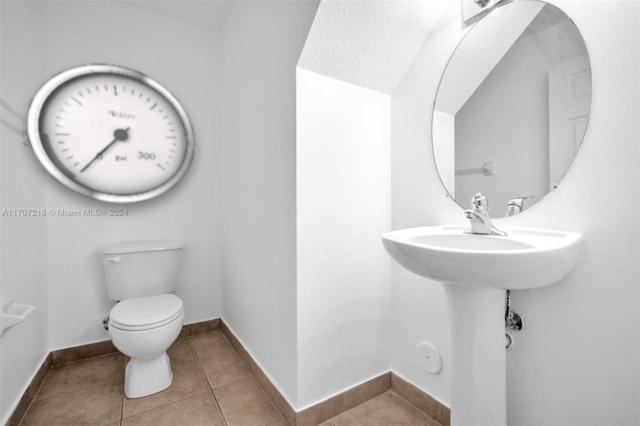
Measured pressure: 0 psi
